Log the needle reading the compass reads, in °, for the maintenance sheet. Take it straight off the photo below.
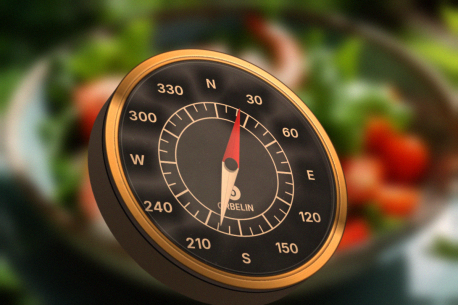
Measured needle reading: 20 °
